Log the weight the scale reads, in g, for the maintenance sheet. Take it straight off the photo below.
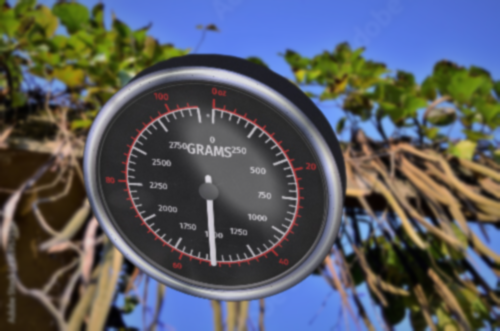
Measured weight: 1500 g
